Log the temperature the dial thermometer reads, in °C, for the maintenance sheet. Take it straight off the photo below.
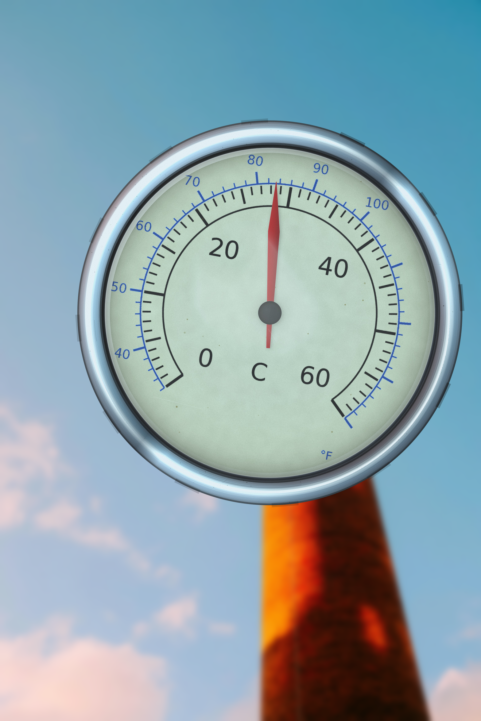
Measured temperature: 28.5 °C
